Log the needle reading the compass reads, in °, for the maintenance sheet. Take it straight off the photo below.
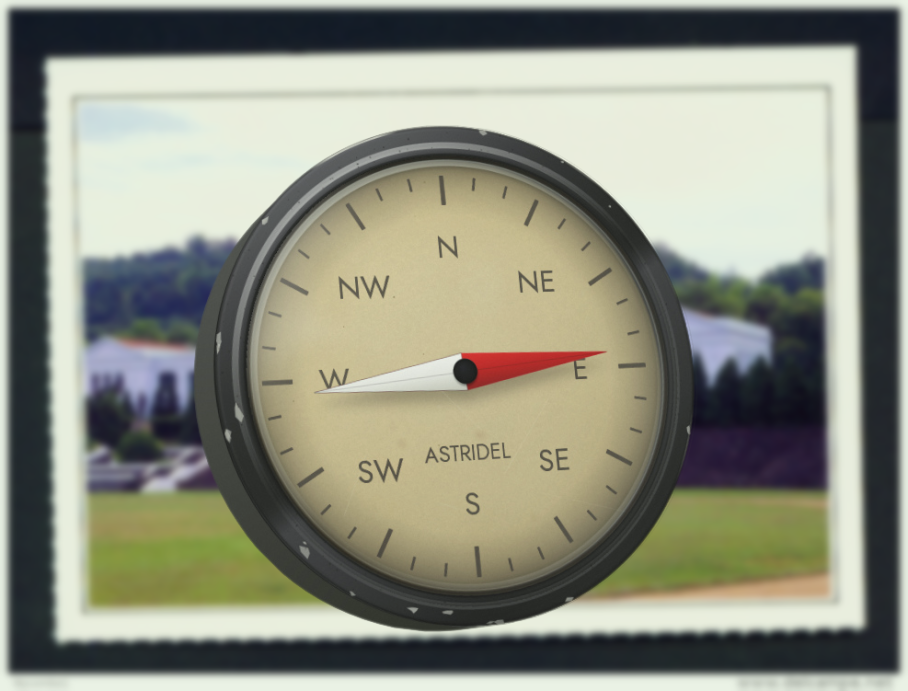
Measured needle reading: 85 °
